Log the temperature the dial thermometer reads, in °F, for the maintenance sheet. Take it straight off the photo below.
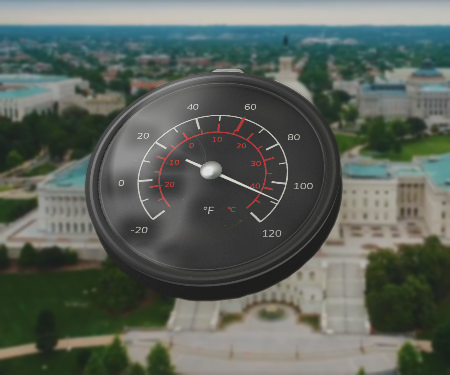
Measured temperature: 110 °F
